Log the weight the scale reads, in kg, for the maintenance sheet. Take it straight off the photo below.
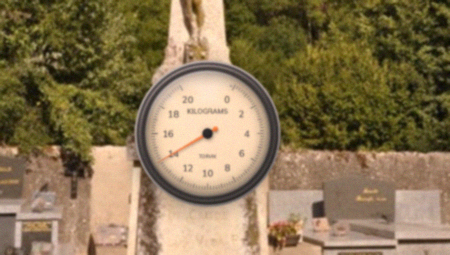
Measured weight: 14 kg
